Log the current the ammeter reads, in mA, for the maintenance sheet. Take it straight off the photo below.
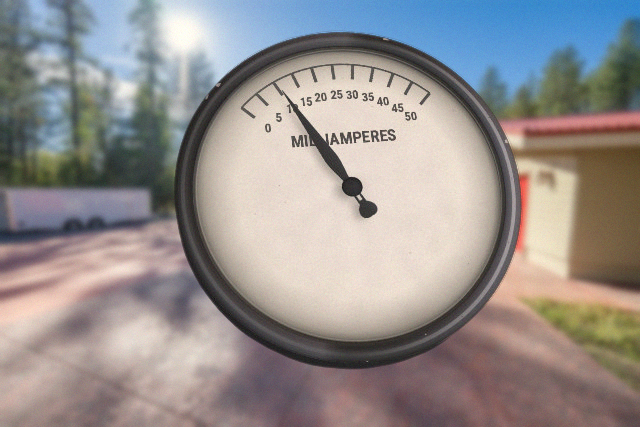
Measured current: 10 mA
